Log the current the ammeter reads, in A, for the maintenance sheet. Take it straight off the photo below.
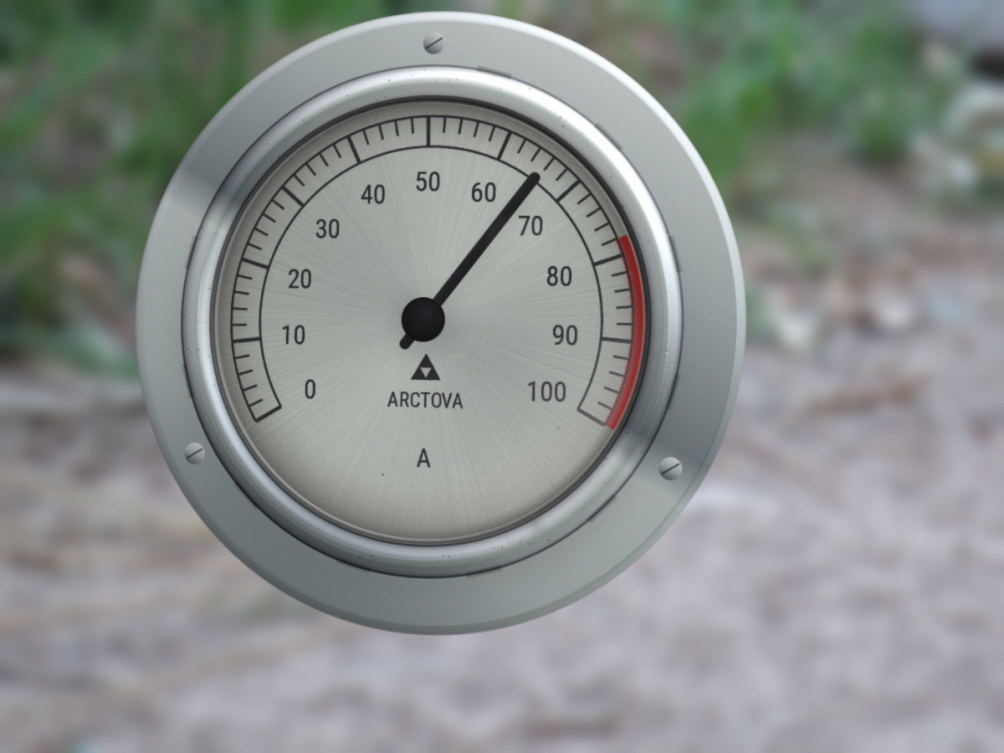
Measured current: 66 A
